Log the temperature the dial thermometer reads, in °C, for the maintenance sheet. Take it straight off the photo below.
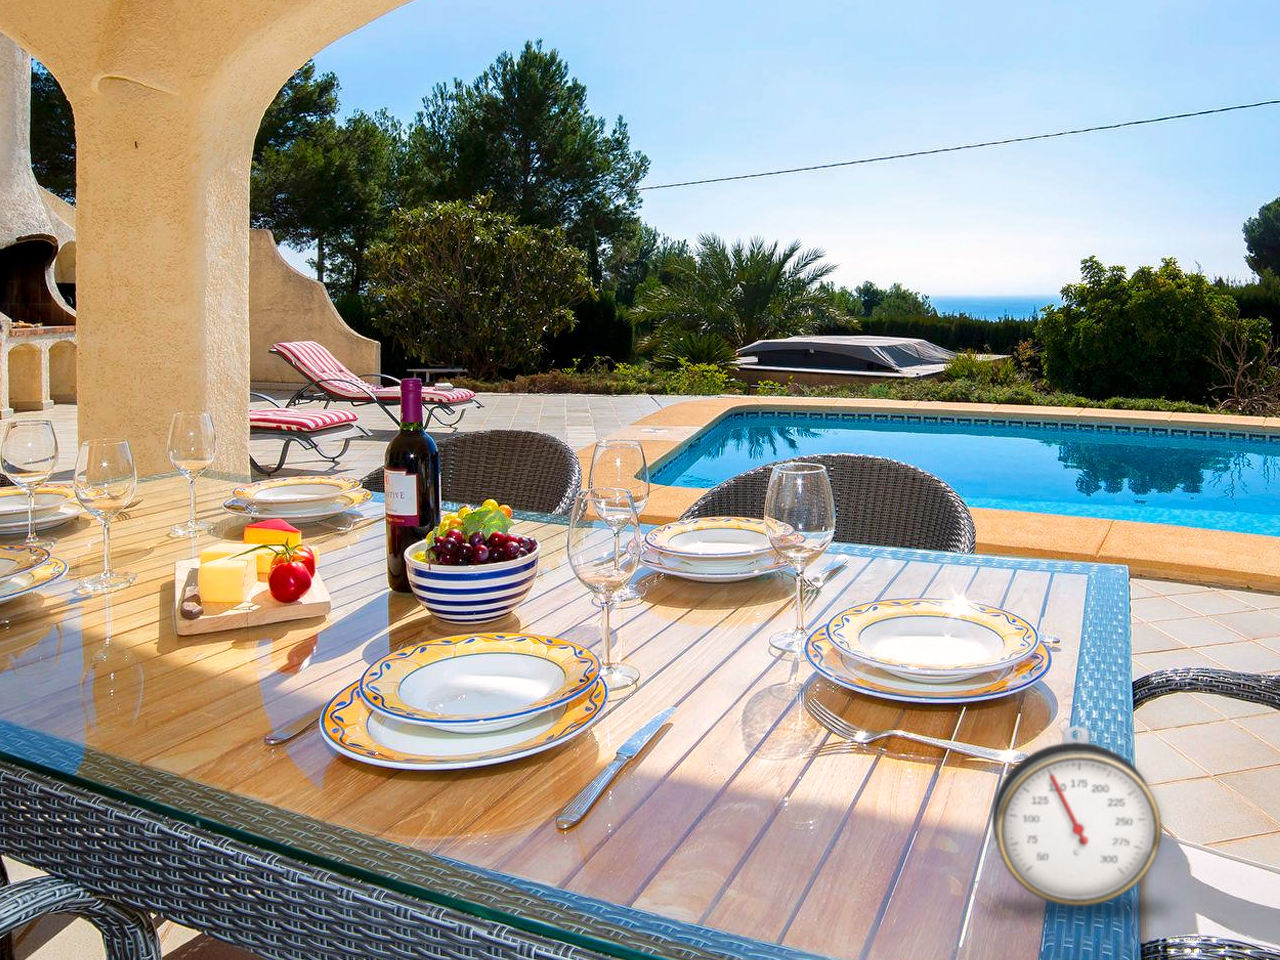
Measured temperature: 150 °C
